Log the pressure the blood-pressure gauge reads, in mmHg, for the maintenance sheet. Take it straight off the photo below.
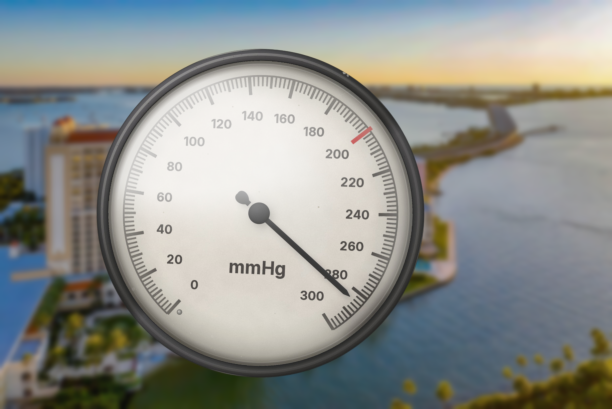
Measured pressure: 284 mmHg
